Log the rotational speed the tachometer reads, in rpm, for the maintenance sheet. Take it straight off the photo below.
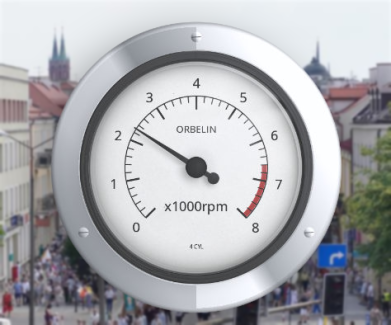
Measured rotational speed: 2300 rpm
